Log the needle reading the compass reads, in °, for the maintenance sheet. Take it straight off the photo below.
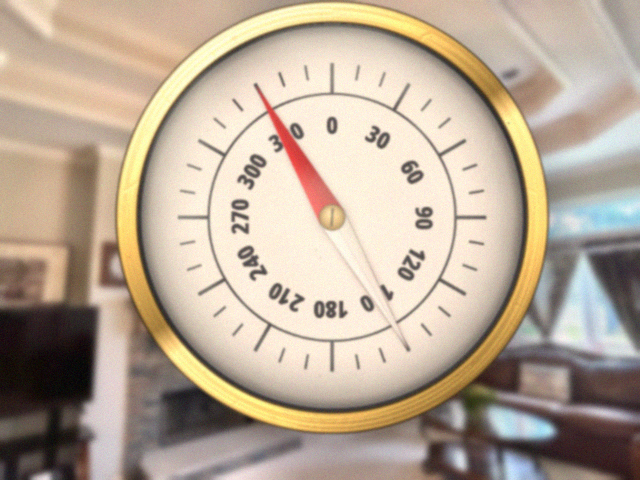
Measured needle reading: 330 °
